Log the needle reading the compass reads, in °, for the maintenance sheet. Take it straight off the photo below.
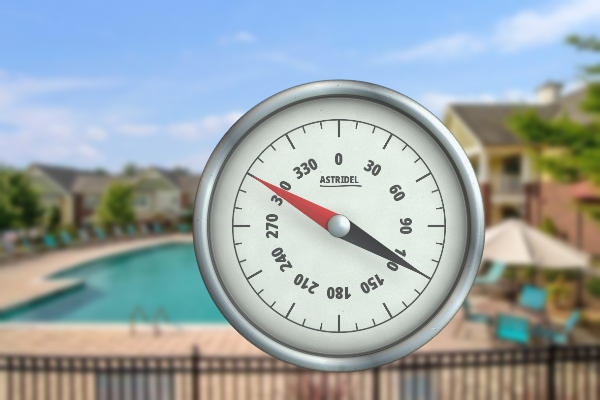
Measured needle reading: 300 °
